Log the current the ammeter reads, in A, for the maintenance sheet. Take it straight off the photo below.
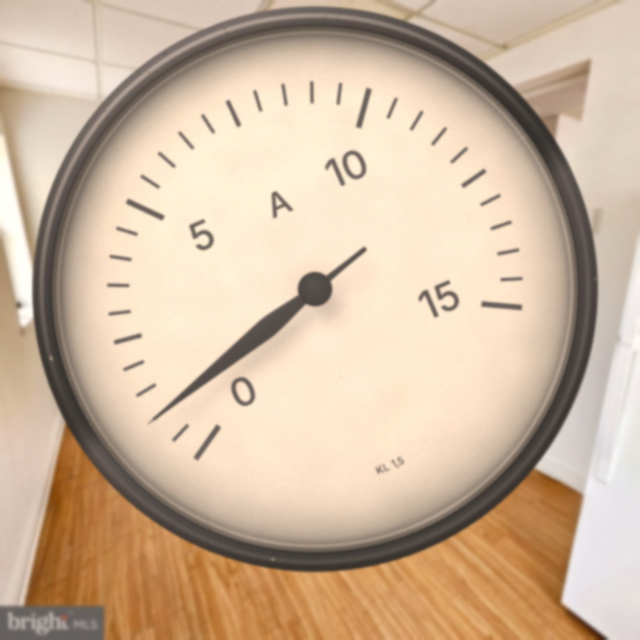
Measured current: 1 A
